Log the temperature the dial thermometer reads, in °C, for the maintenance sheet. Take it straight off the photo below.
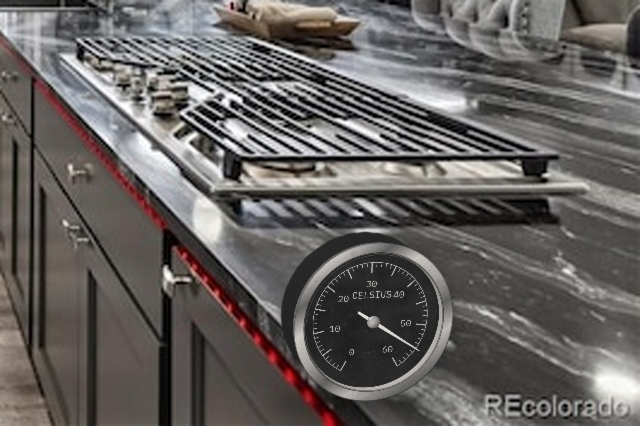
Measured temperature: 55 °C
